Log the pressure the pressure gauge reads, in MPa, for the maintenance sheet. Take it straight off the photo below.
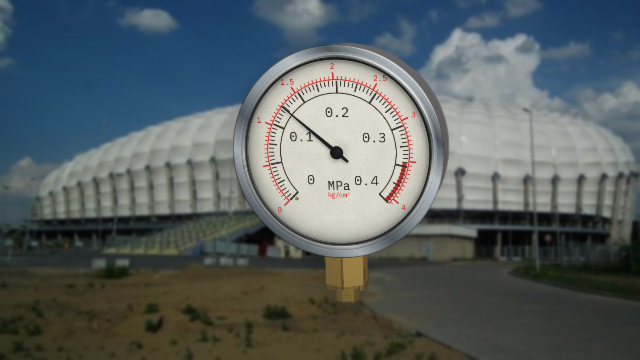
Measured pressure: 0.125 MPa
